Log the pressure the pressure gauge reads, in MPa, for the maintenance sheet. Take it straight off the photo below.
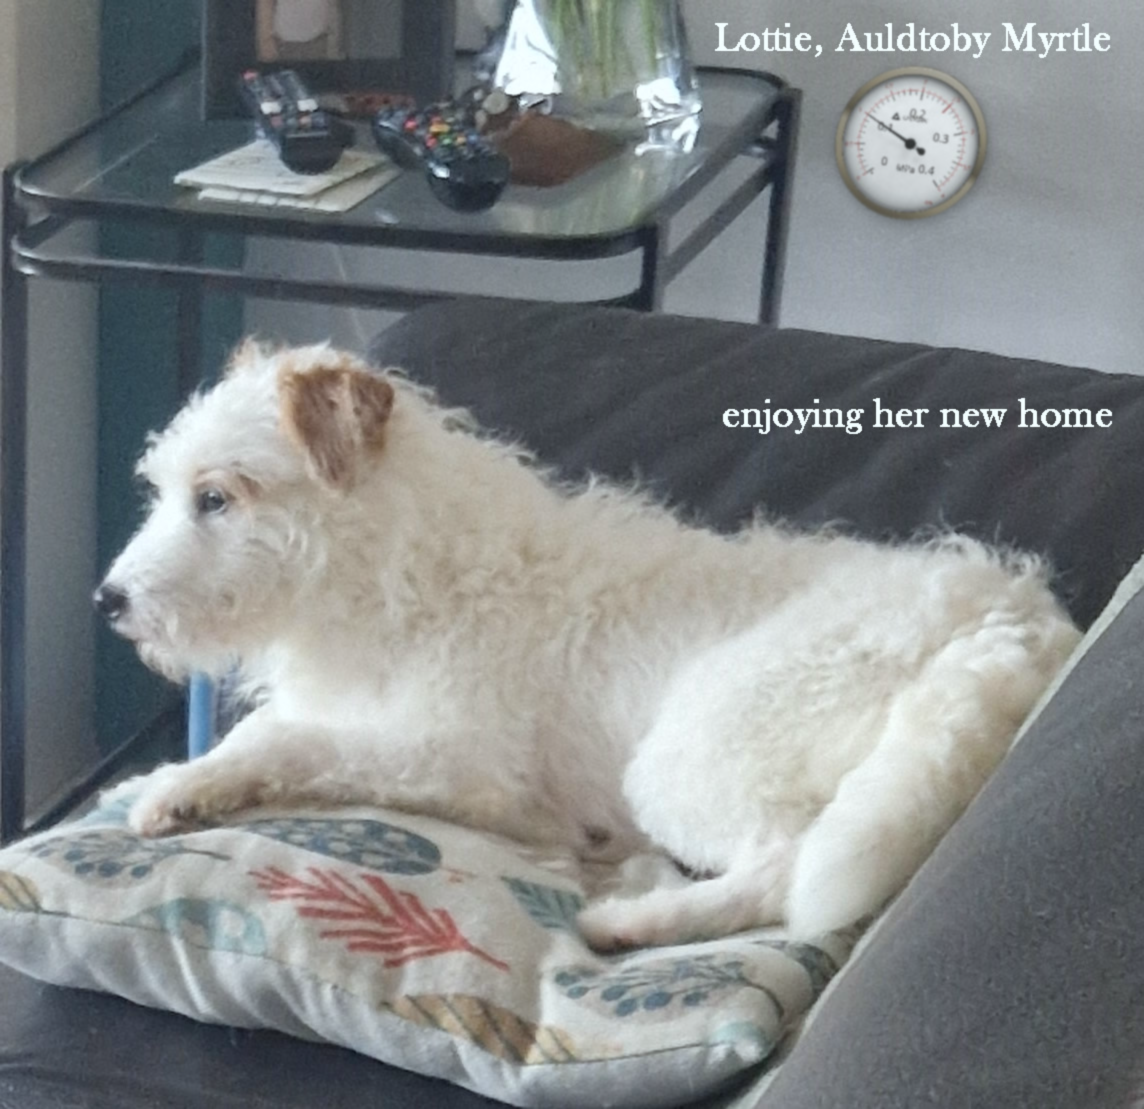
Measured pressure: 0.1 MPa
